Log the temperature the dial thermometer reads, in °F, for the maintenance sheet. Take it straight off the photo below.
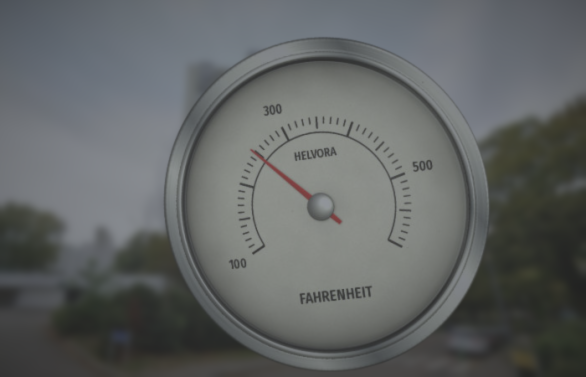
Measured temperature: 250 °F
